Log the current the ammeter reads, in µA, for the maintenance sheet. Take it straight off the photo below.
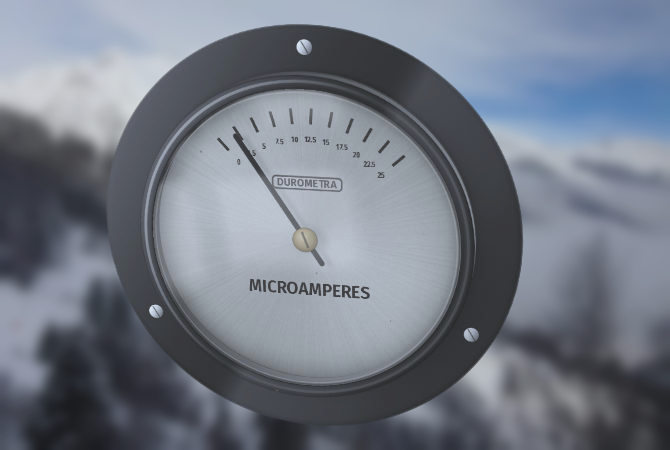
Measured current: 2.5 µA
